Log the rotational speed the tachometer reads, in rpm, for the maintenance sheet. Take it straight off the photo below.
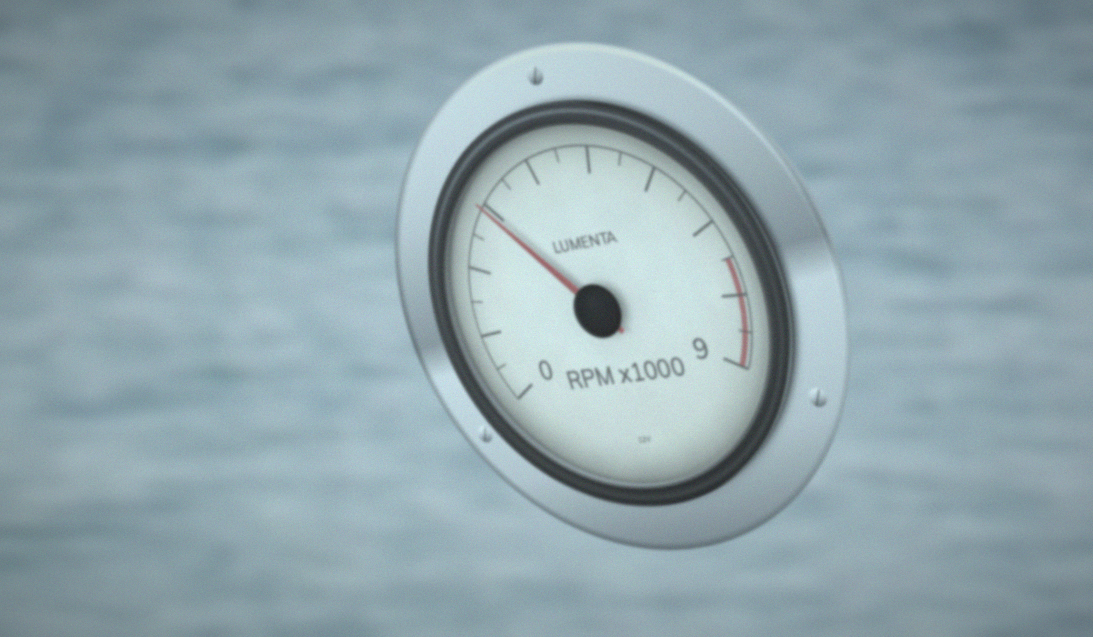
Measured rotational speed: 3000 rpm
